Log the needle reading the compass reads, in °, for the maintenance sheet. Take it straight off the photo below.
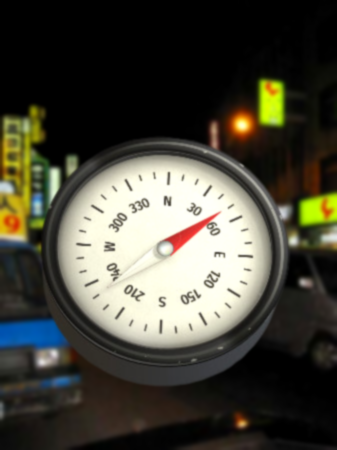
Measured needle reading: 50 °
